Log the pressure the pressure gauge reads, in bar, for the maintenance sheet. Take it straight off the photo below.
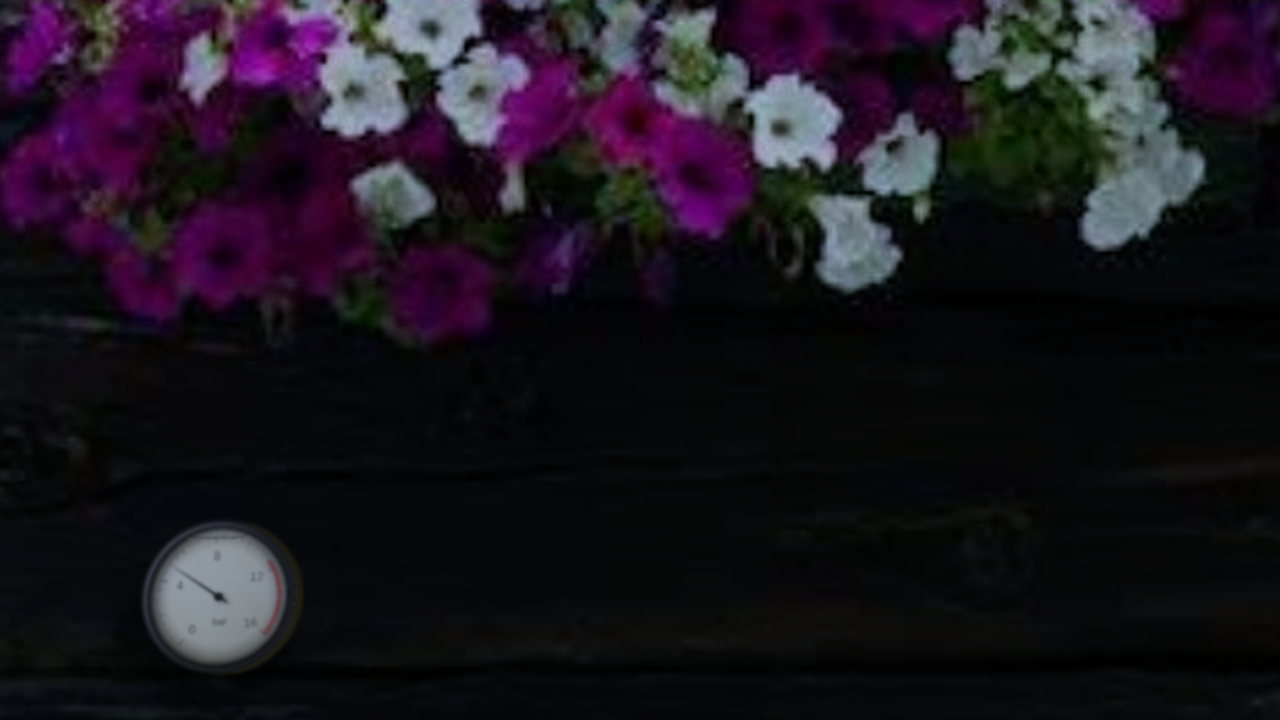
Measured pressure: 5 bar
